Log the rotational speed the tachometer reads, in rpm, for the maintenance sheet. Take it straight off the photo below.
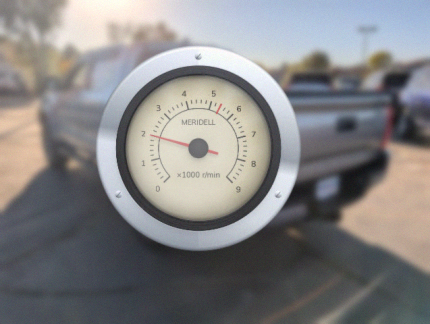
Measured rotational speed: 2000 rpm
